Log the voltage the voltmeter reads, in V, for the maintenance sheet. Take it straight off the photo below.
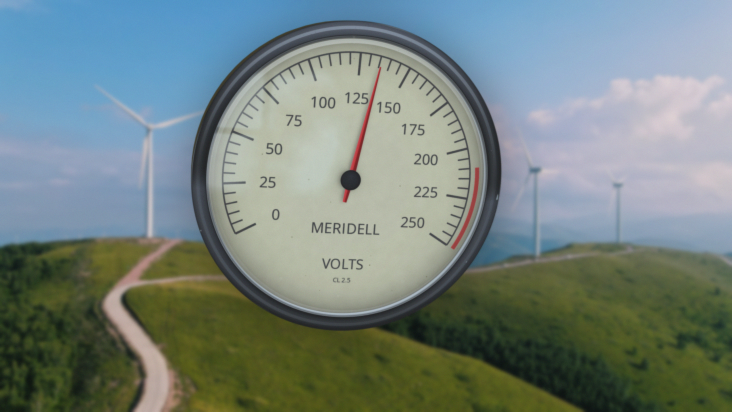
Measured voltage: 135 V
